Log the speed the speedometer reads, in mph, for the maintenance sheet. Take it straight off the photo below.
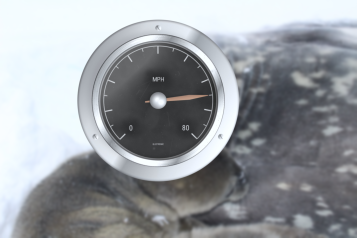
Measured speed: 65 mph
